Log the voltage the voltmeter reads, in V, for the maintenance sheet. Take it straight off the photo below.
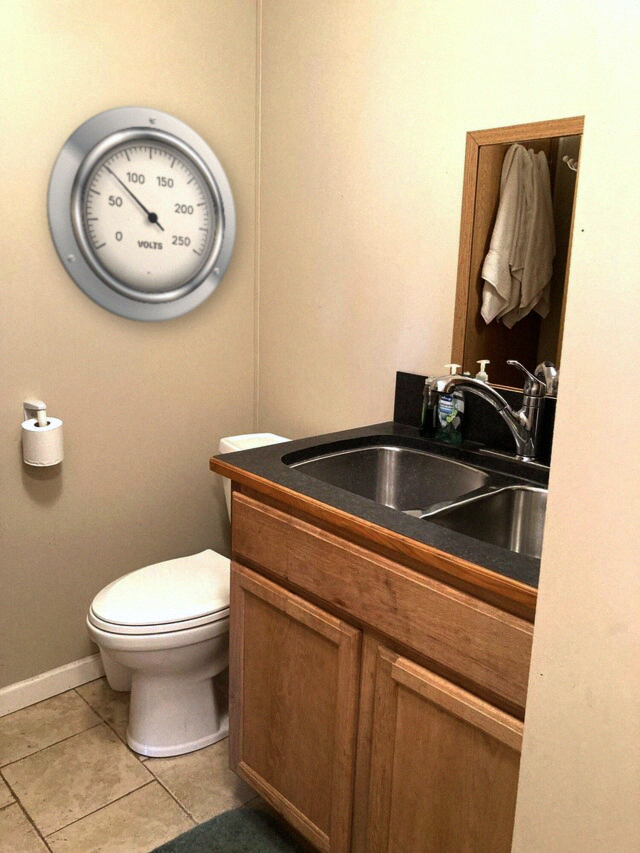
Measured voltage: 75 V
